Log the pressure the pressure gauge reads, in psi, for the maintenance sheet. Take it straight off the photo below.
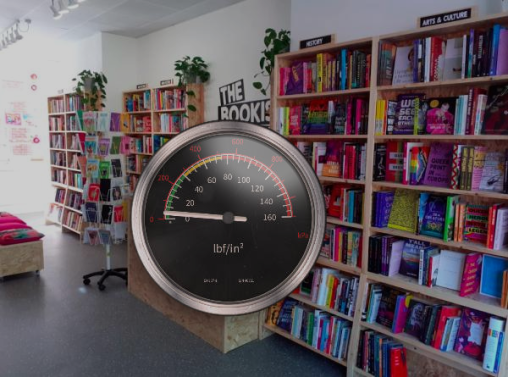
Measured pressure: 5 psi
